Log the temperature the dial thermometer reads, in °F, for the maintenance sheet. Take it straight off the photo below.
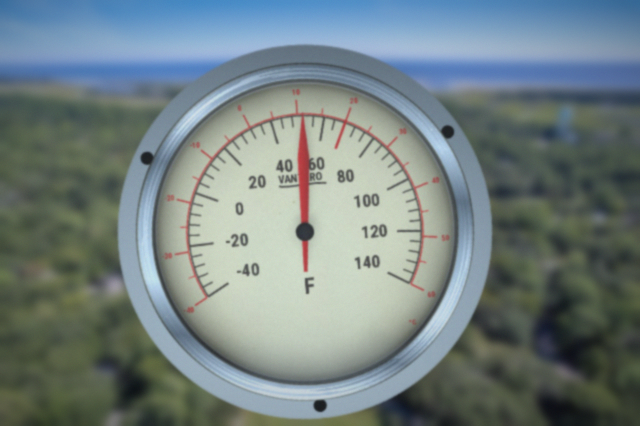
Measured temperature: 52 °F
